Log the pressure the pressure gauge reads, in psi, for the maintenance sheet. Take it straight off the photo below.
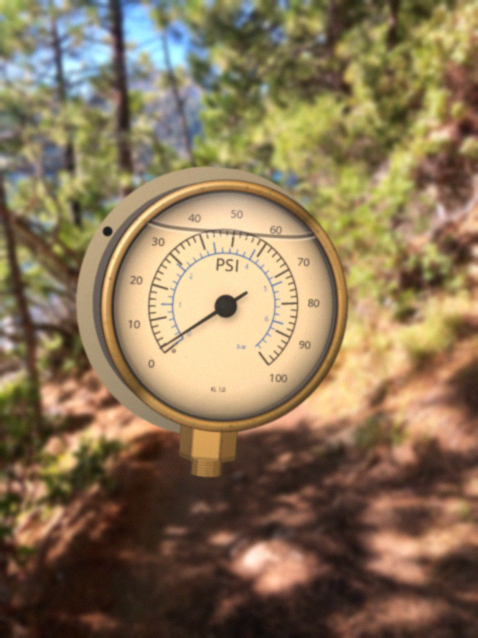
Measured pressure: 2 psi
